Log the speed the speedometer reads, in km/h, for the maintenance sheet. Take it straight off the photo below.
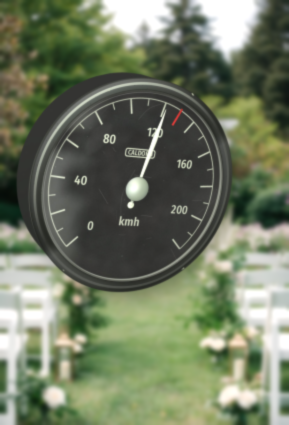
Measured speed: 120 km/h
